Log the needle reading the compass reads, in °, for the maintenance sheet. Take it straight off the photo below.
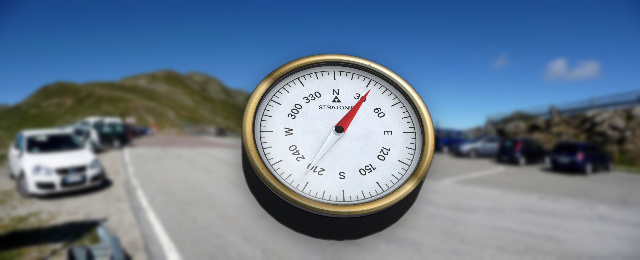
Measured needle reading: 35 °
